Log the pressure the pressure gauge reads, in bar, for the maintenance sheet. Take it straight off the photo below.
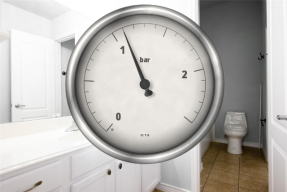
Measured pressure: 1.1 bar
